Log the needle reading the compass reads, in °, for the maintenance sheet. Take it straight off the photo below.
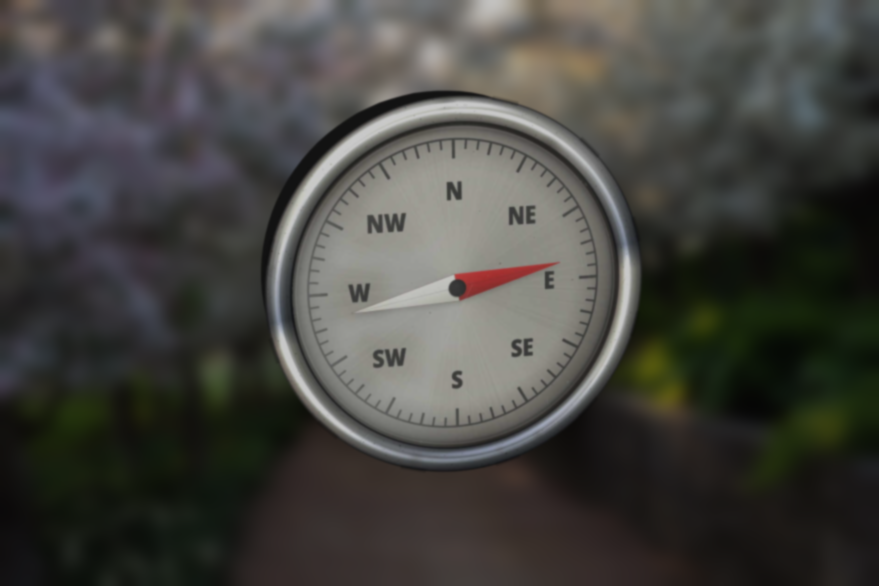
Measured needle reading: 80 °
